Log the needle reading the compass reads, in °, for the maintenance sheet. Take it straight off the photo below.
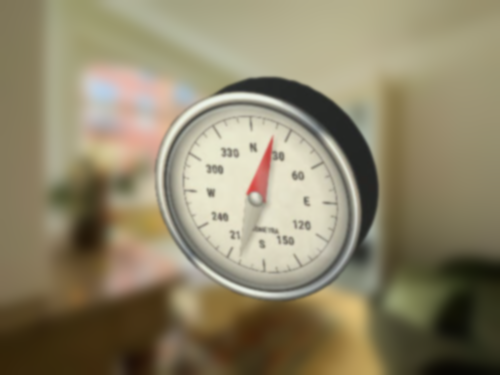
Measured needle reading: 20 °
